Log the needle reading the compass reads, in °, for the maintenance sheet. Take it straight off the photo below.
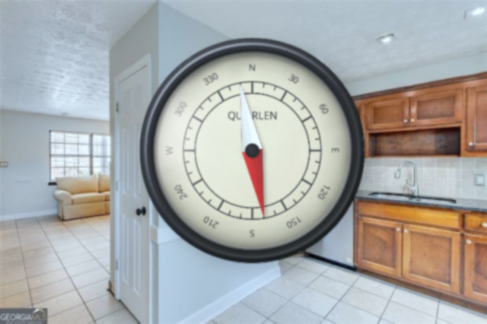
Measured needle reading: 170 °
